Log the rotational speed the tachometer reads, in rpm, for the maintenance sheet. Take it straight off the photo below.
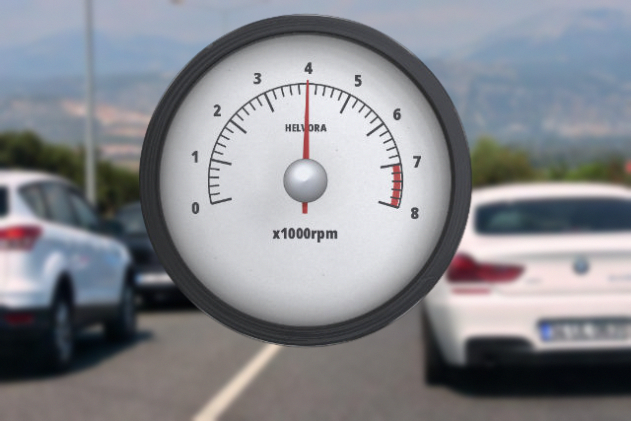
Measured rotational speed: 4000 rpm
